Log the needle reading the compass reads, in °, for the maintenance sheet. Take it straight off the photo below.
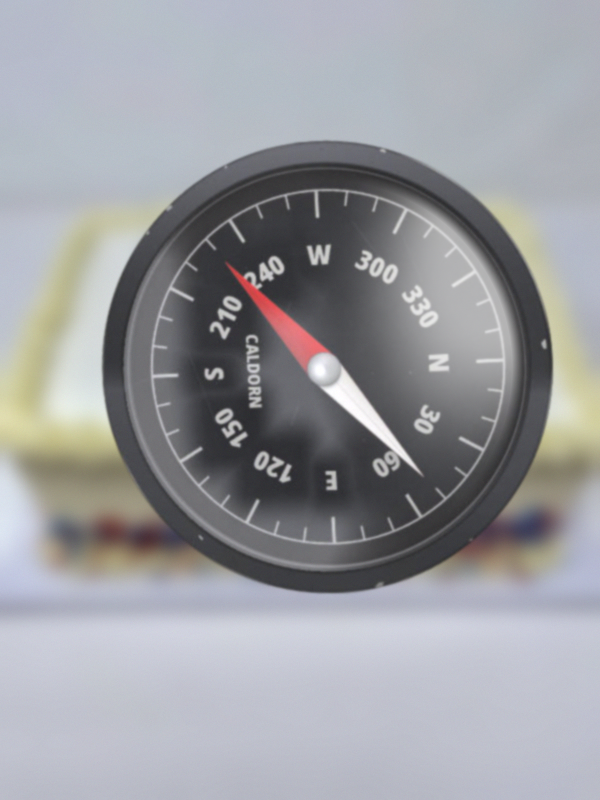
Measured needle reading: 230 °
